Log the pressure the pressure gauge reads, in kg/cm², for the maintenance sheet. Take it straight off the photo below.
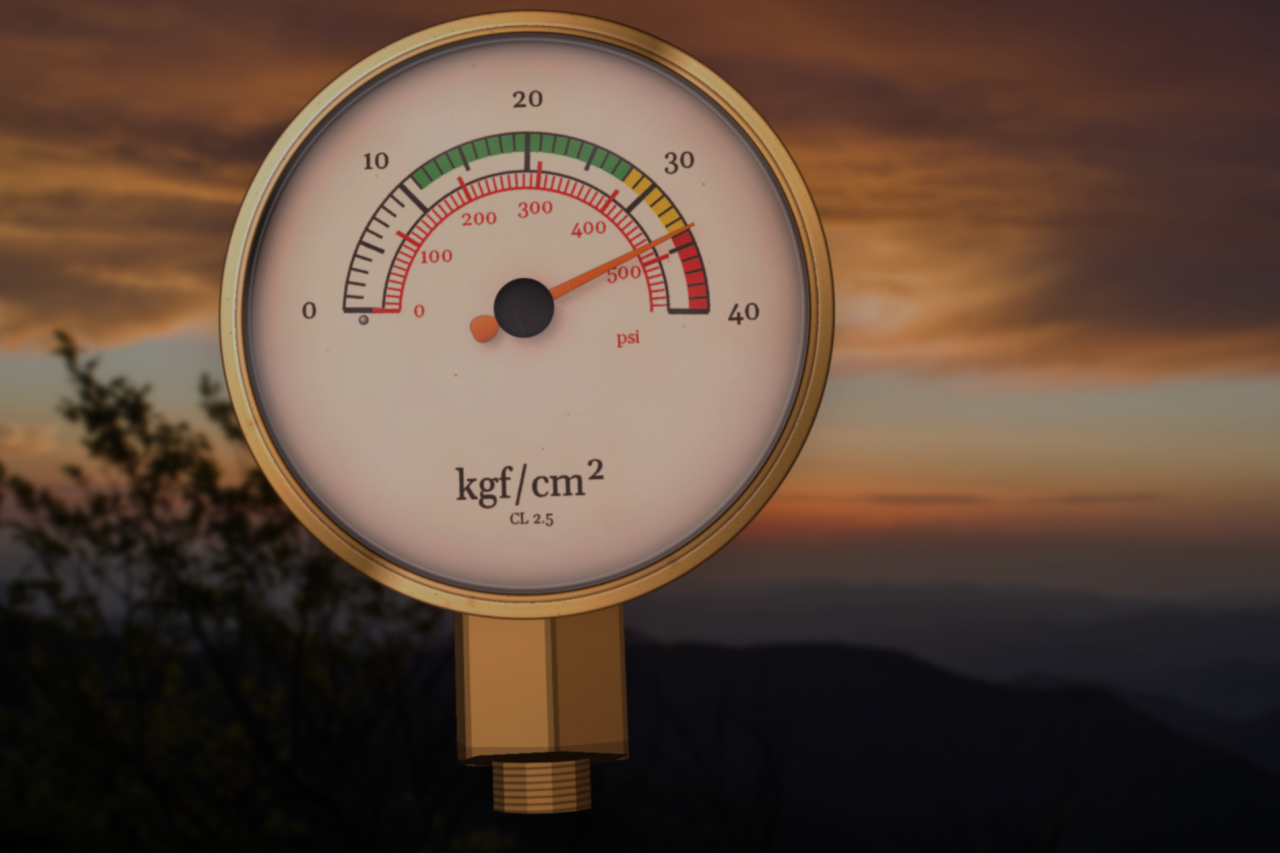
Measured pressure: 34 kg/cm²
